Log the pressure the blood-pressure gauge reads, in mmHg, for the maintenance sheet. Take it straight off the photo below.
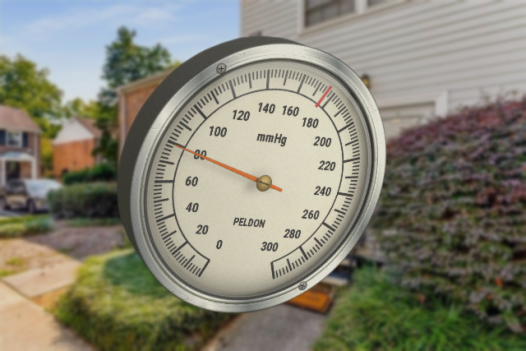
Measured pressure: 80 mmHg
